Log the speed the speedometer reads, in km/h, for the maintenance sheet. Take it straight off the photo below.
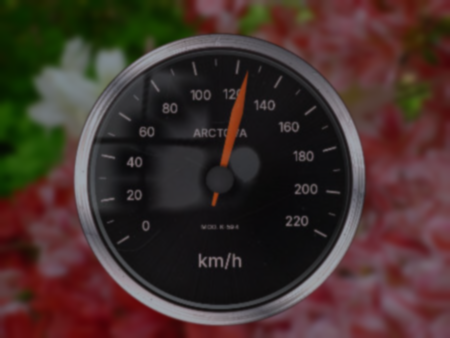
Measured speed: 125 km/h
